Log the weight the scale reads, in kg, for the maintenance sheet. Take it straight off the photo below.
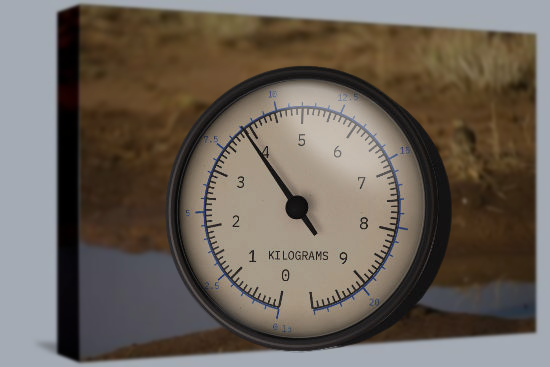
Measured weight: 3.9 kg
